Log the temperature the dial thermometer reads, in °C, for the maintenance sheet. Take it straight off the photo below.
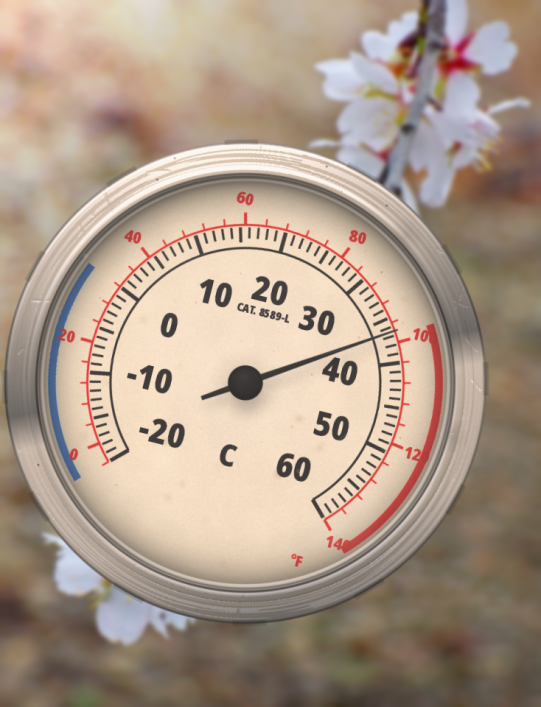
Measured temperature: 36.5 °C
